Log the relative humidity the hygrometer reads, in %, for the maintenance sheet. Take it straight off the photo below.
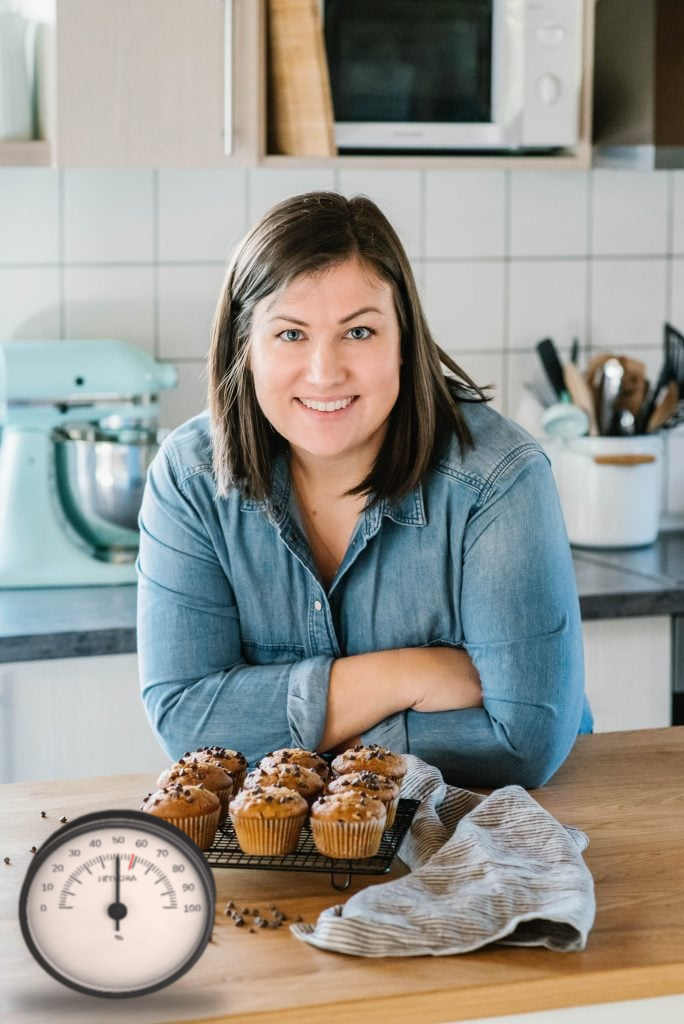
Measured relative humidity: 50 %
